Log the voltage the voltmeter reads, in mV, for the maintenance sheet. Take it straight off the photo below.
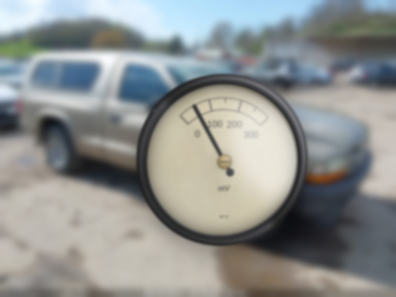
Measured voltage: 50 mV
